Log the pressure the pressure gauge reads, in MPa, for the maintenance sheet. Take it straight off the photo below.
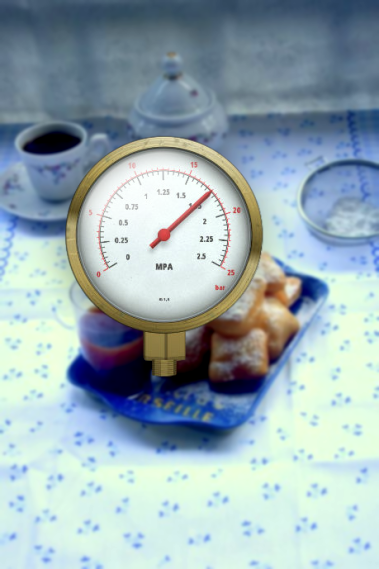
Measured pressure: 1.75 MPa
